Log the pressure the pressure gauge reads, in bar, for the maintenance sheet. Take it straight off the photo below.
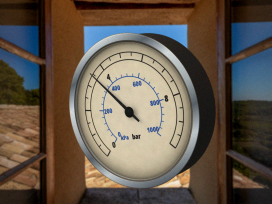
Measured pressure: 3.5 bar
